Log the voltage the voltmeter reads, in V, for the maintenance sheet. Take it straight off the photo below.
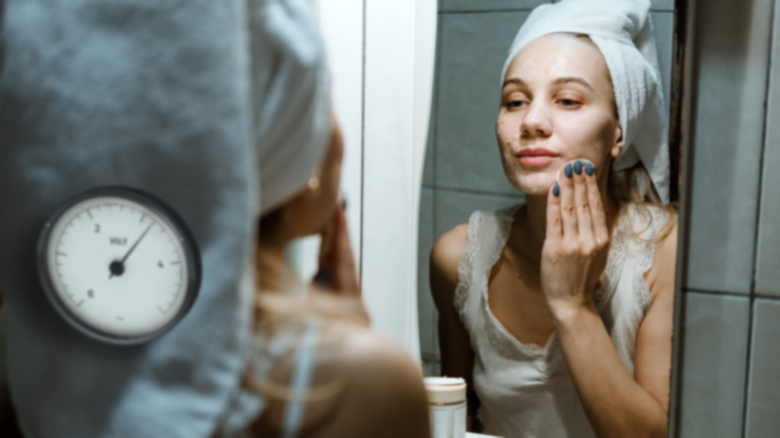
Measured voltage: 3.2 V
